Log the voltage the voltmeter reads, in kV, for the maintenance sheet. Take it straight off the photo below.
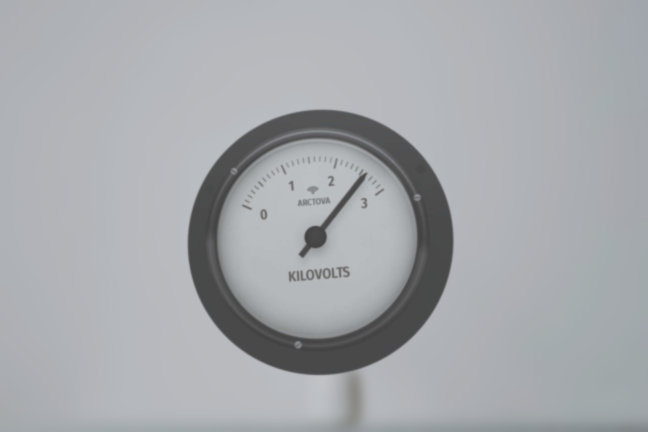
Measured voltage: 2.6 kV
